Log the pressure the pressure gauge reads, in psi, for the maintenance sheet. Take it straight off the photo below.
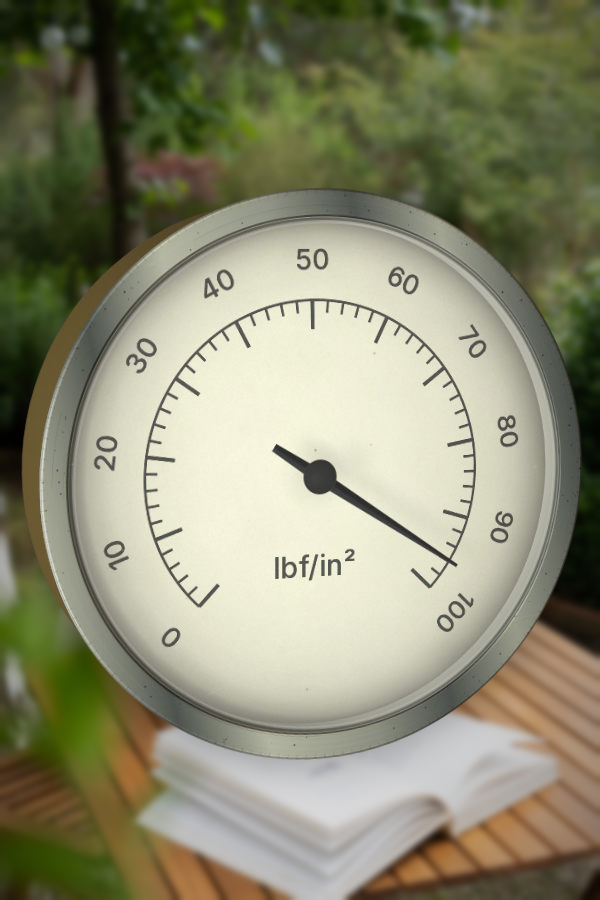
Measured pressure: 96 psi
